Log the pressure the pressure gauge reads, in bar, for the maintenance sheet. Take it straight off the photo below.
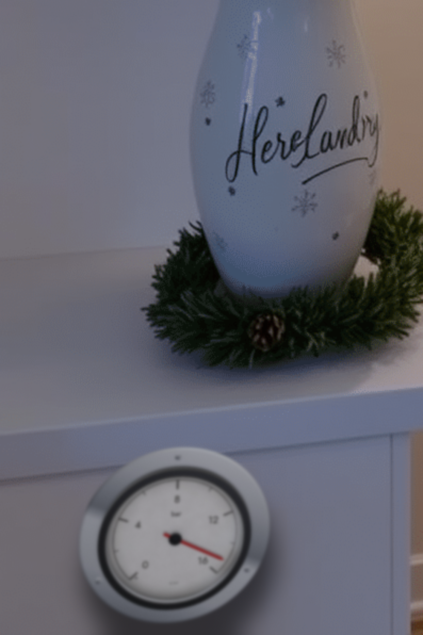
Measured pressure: 15 bar
